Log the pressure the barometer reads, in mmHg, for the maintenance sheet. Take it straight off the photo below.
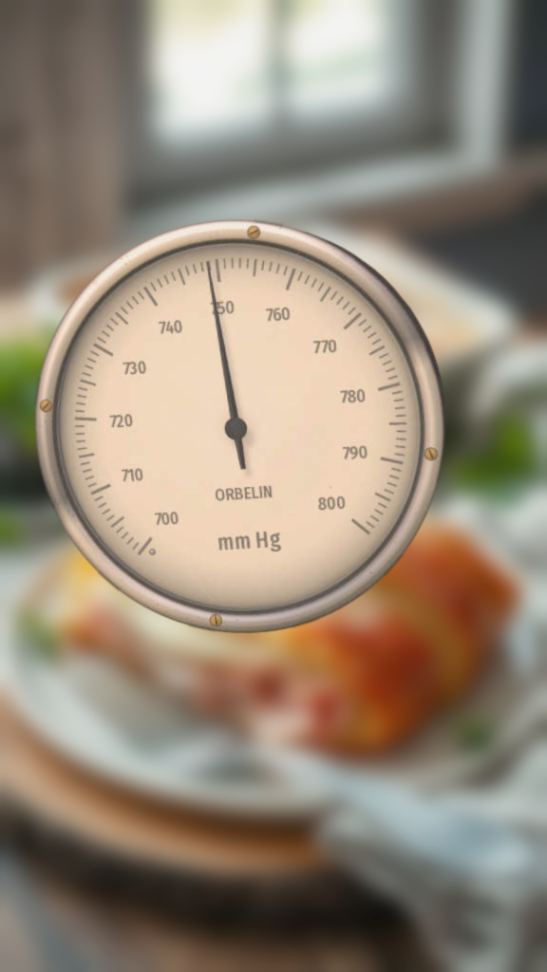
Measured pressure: 749 mmHg
